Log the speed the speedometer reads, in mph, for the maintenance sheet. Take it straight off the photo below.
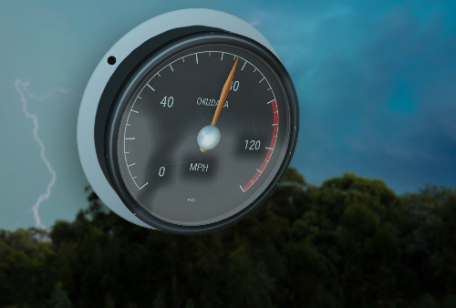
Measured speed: 75 mph
